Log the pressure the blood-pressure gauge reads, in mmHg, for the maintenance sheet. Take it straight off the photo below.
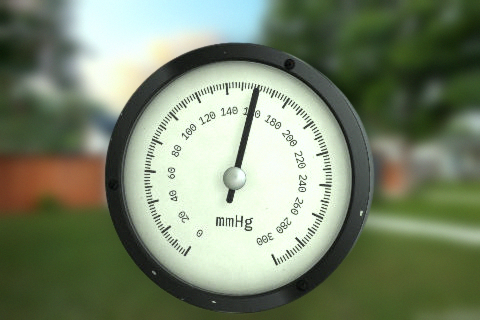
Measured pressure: 160 mmHg
